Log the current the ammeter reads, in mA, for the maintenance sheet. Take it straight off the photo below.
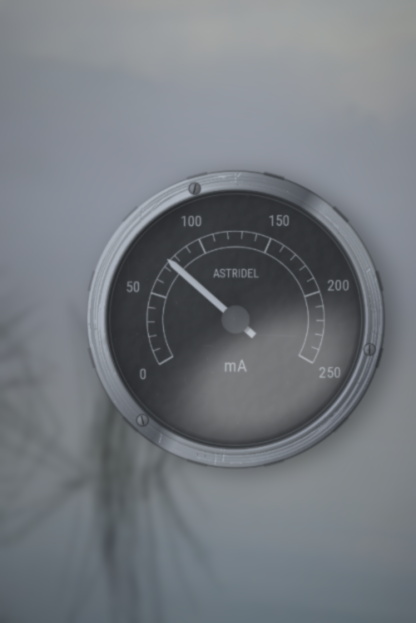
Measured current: 75 mA
